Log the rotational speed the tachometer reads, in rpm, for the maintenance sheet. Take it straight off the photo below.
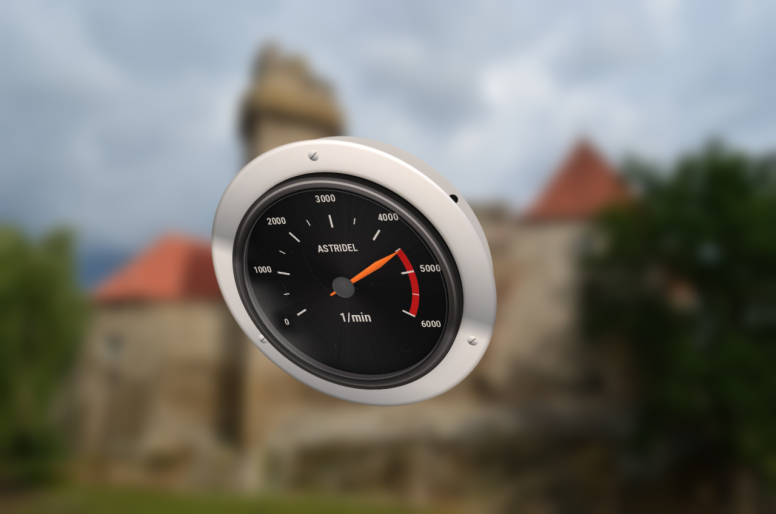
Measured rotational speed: 4500 rpm
